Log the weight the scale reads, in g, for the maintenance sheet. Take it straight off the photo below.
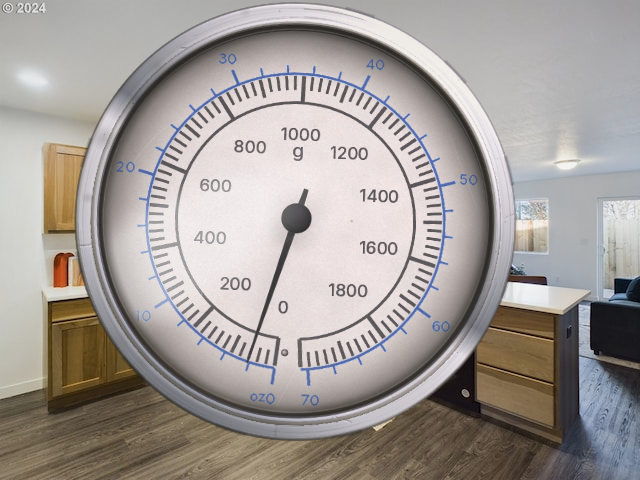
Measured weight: 60 g
